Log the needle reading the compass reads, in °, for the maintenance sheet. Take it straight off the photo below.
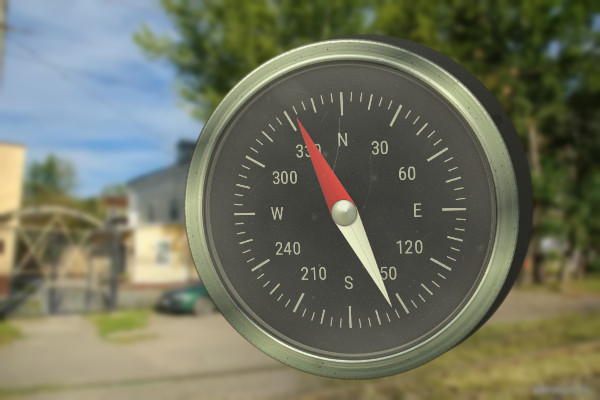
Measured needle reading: 335 °
